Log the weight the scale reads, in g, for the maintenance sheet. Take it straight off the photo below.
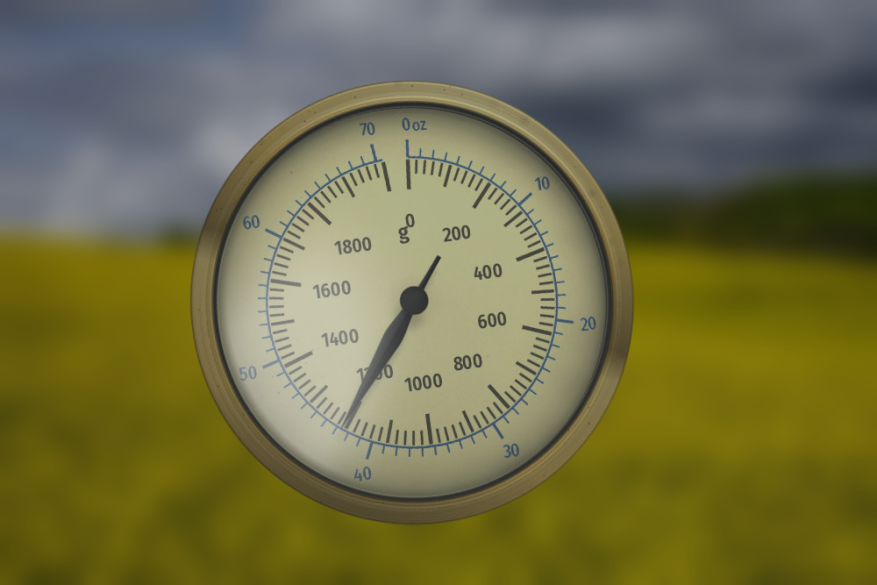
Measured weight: 1210 g
